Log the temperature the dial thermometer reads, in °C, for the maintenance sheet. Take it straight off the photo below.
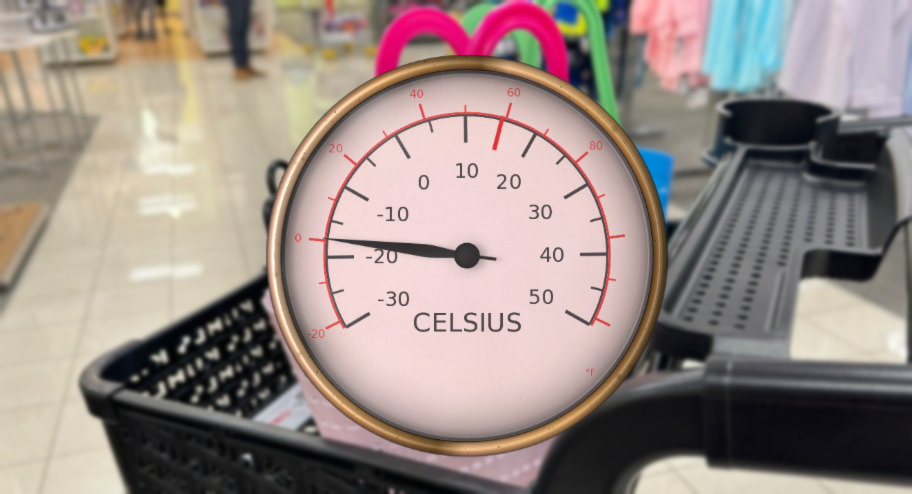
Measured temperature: -17.5 °C
